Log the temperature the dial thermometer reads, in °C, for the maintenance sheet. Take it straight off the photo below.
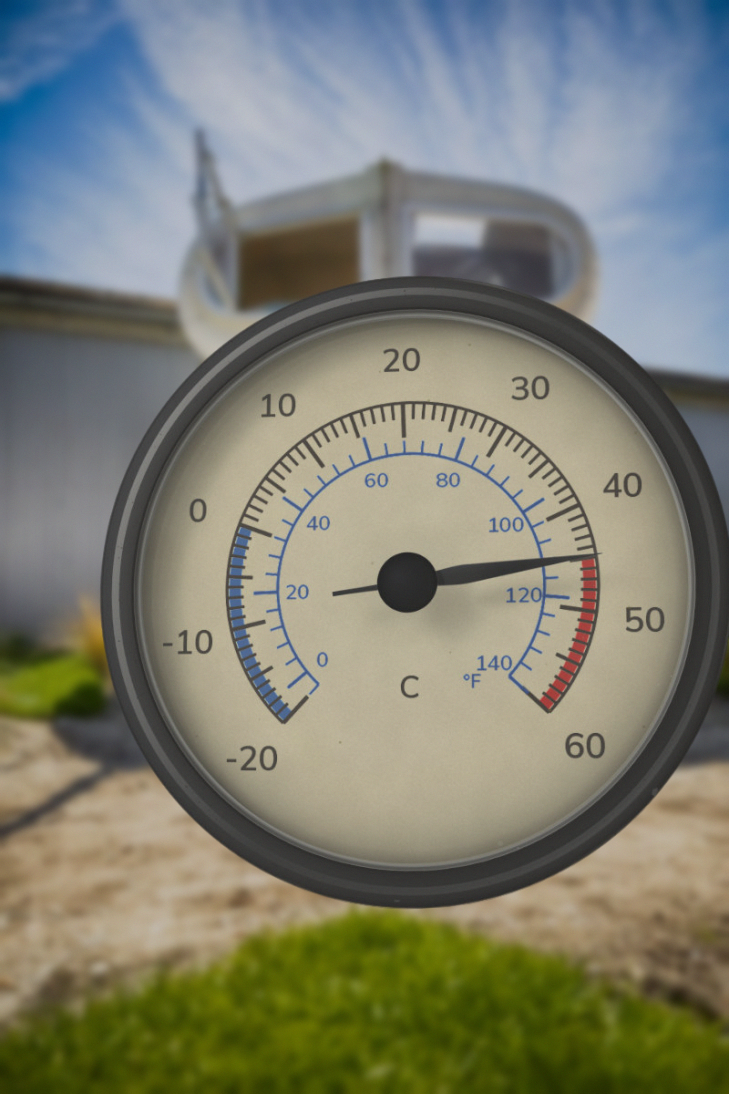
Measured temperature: 45 °C
